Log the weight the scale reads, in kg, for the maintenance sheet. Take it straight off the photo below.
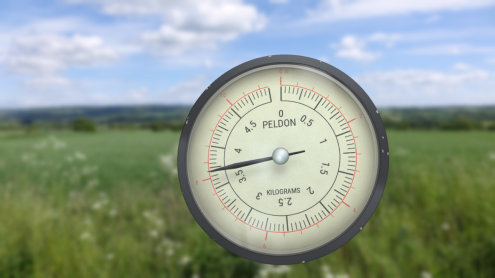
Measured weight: 3.7 kg
